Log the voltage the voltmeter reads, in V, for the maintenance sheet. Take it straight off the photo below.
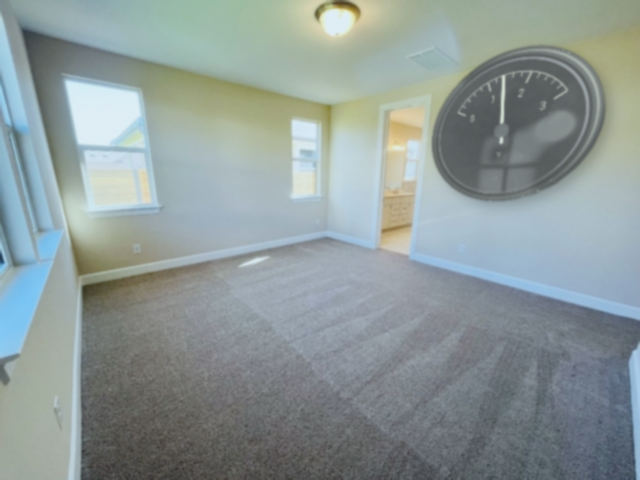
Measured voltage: 1.4 V
